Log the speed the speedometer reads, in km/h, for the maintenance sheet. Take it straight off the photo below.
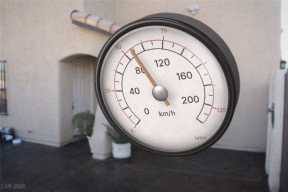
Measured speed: 90 km/h
